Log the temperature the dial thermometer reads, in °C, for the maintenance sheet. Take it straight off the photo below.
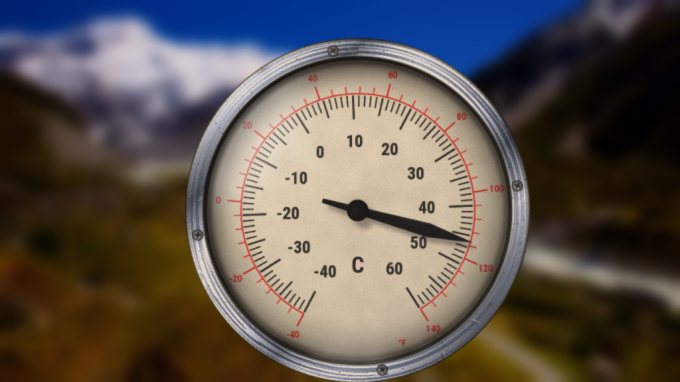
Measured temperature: 46 °C
